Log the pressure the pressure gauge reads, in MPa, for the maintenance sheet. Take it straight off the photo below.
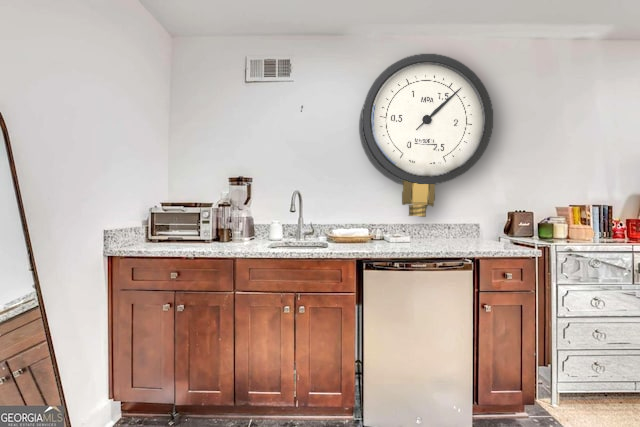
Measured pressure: 1.6 MPa
